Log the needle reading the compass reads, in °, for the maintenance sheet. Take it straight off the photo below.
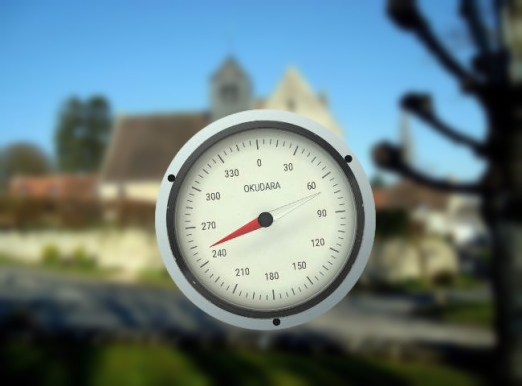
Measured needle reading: 250 °
